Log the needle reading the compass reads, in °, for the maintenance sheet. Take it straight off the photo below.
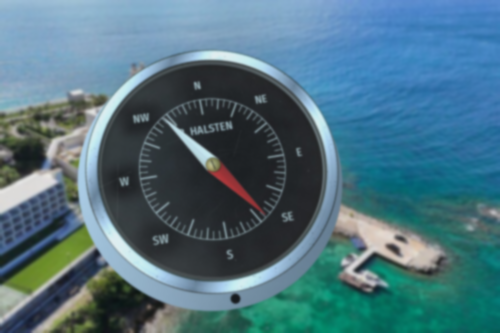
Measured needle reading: 145 °
